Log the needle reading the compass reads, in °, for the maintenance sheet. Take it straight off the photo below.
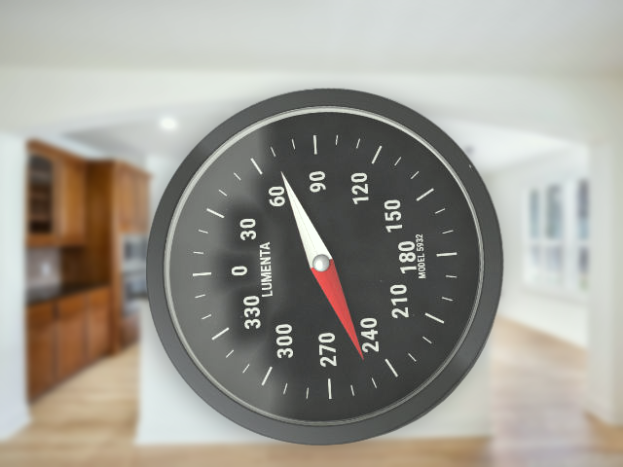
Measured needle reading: 250 °
